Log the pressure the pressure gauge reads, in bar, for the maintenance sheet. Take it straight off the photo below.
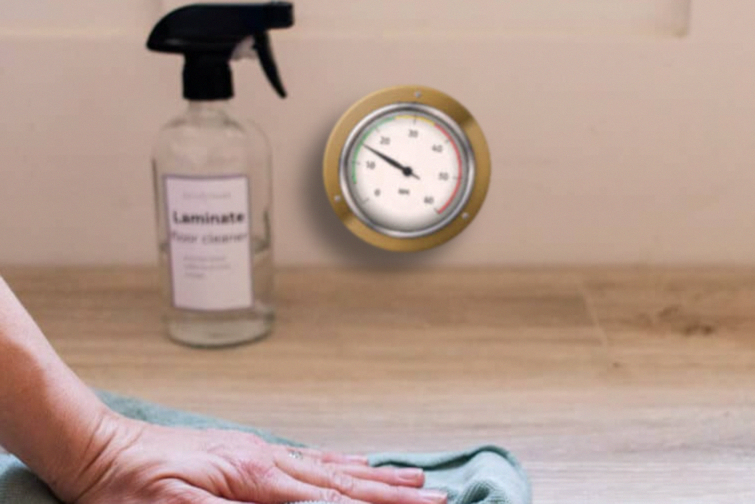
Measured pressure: 15 bar
